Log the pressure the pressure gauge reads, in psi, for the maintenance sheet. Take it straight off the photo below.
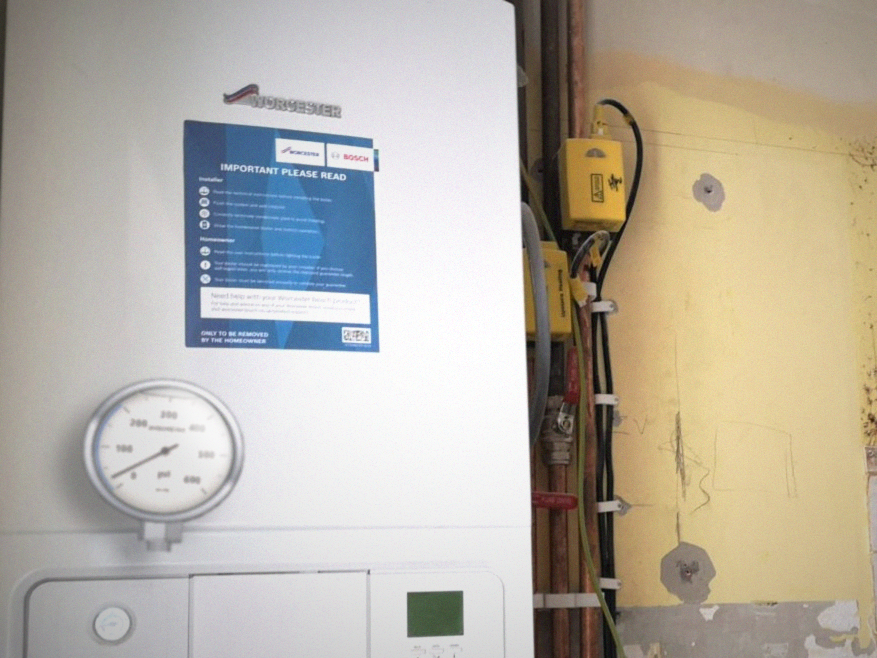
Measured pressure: 25 psi
